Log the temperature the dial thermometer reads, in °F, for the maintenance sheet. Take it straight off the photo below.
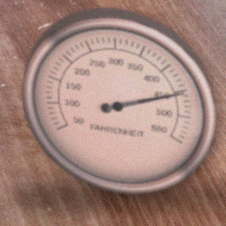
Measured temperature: 450 °F
